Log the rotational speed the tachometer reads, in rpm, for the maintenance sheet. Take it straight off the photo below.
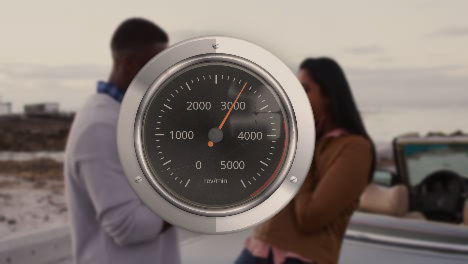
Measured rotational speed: 3000 rpm
